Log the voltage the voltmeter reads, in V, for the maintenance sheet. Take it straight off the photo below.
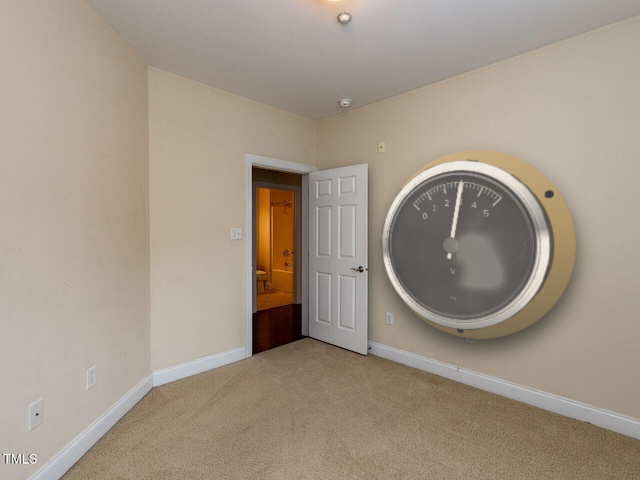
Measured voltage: 3 V
